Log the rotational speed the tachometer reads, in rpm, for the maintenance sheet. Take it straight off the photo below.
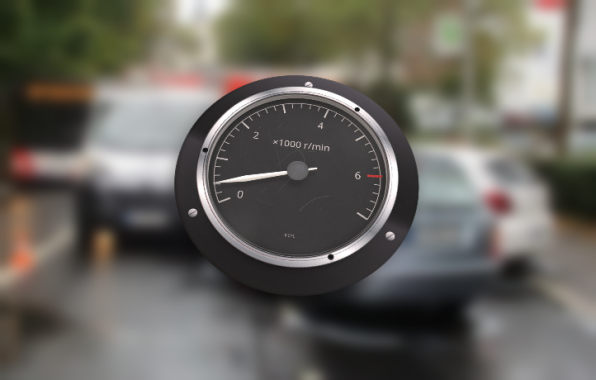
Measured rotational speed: 400 rpm
